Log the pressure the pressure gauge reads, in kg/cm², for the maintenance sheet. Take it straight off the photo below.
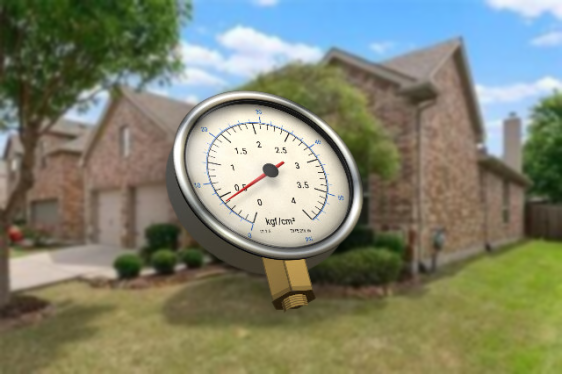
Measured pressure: 0.4 kg/cm²
